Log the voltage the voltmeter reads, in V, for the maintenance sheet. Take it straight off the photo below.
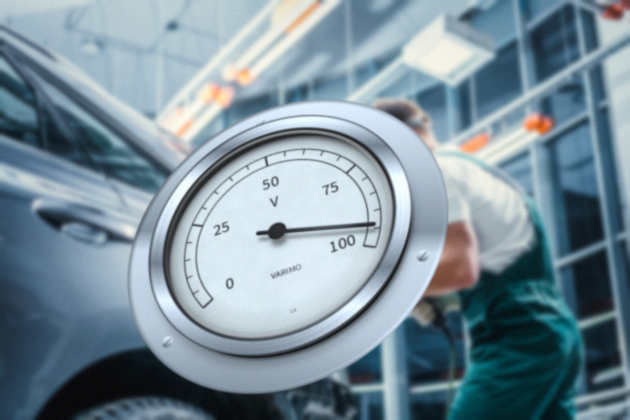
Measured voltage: 95 V
